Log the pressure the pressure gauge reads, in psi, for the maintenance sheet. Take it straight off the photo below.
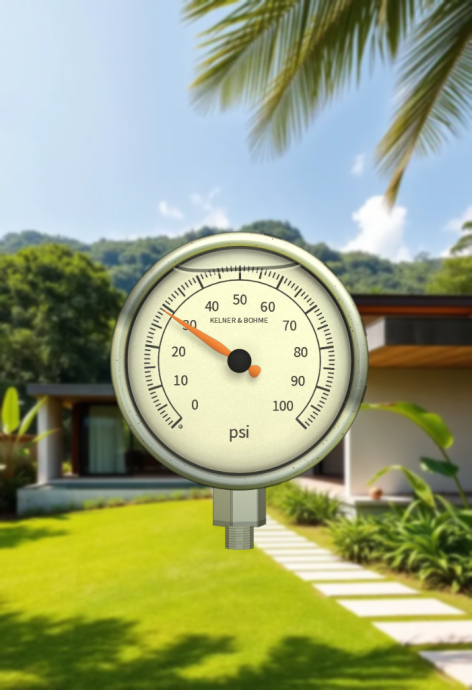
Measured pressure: 29 psi
